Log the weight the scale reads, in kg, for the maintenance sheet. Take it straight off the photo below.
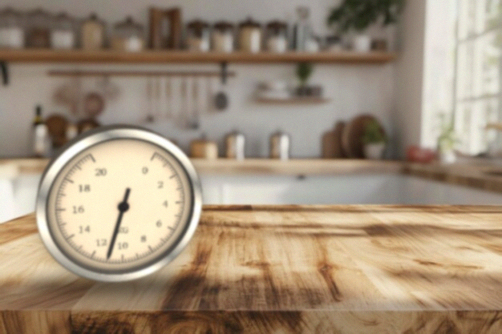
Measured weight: 11 kg
